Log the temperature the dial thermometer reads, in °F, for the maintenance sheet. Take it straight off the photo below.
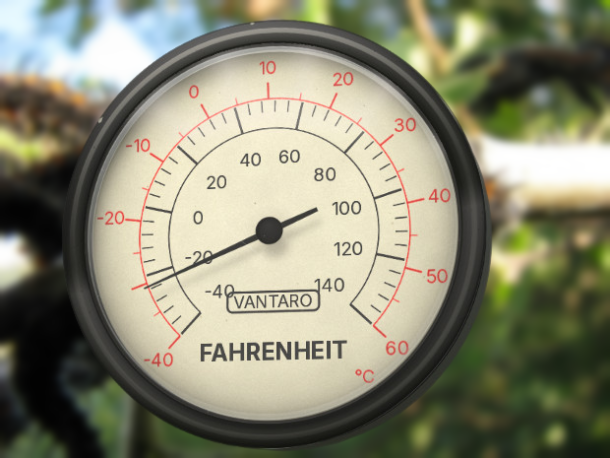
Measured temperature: -24 °F
